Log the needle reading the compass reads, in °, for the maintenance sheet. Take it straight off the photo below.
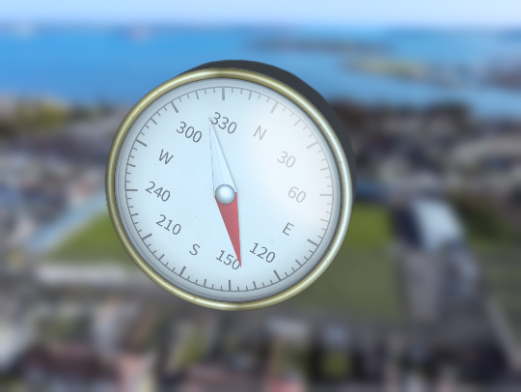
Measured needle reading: 140 °
